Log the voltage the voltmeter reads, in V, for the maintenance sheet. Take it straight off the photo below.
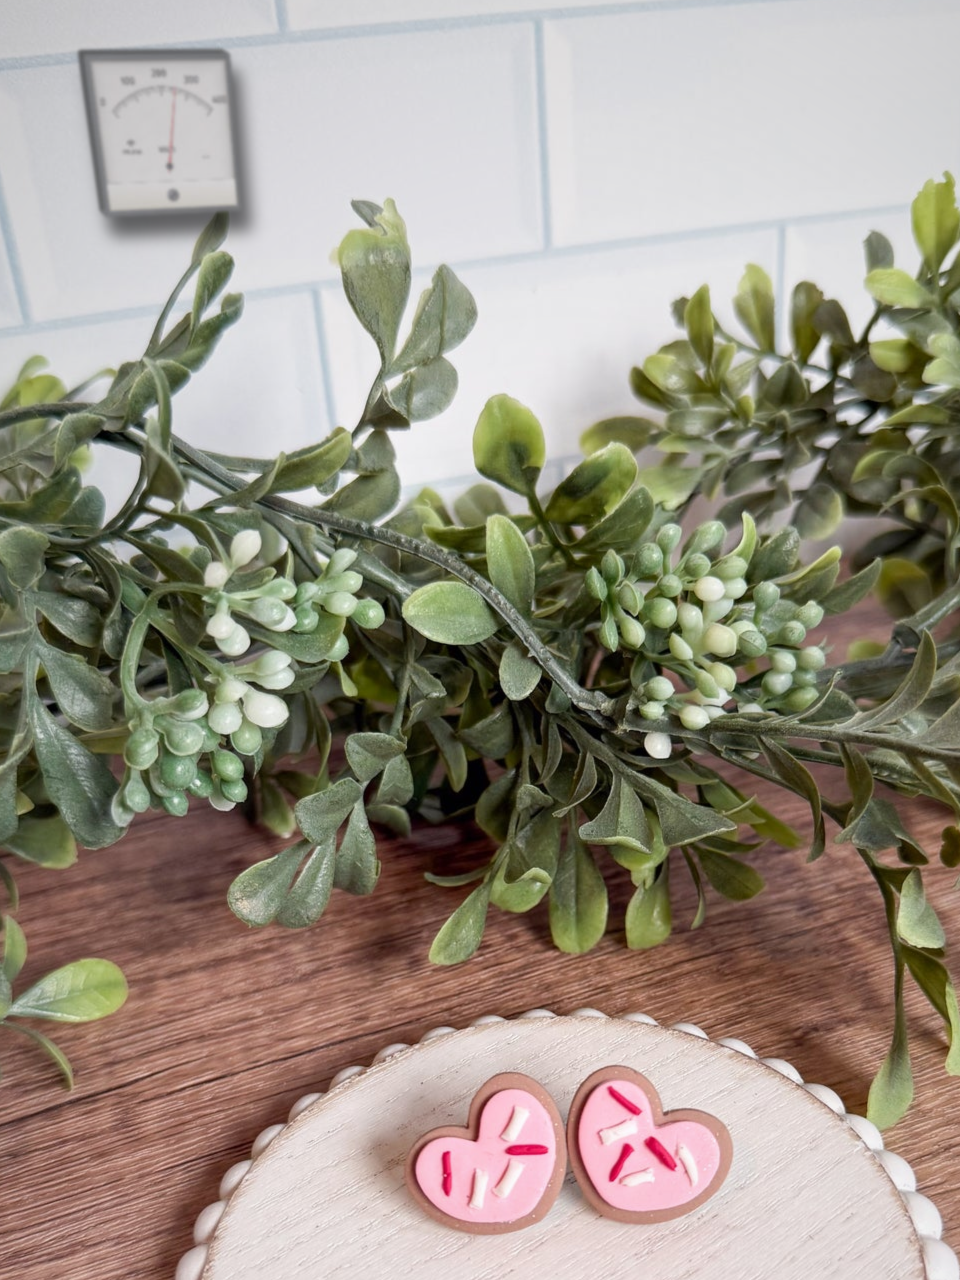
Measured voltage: 250 V
